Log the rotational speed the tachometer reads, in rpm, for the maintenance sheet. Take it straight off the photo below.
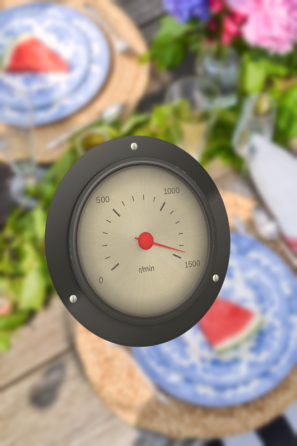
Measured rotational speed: 1450 rpm
